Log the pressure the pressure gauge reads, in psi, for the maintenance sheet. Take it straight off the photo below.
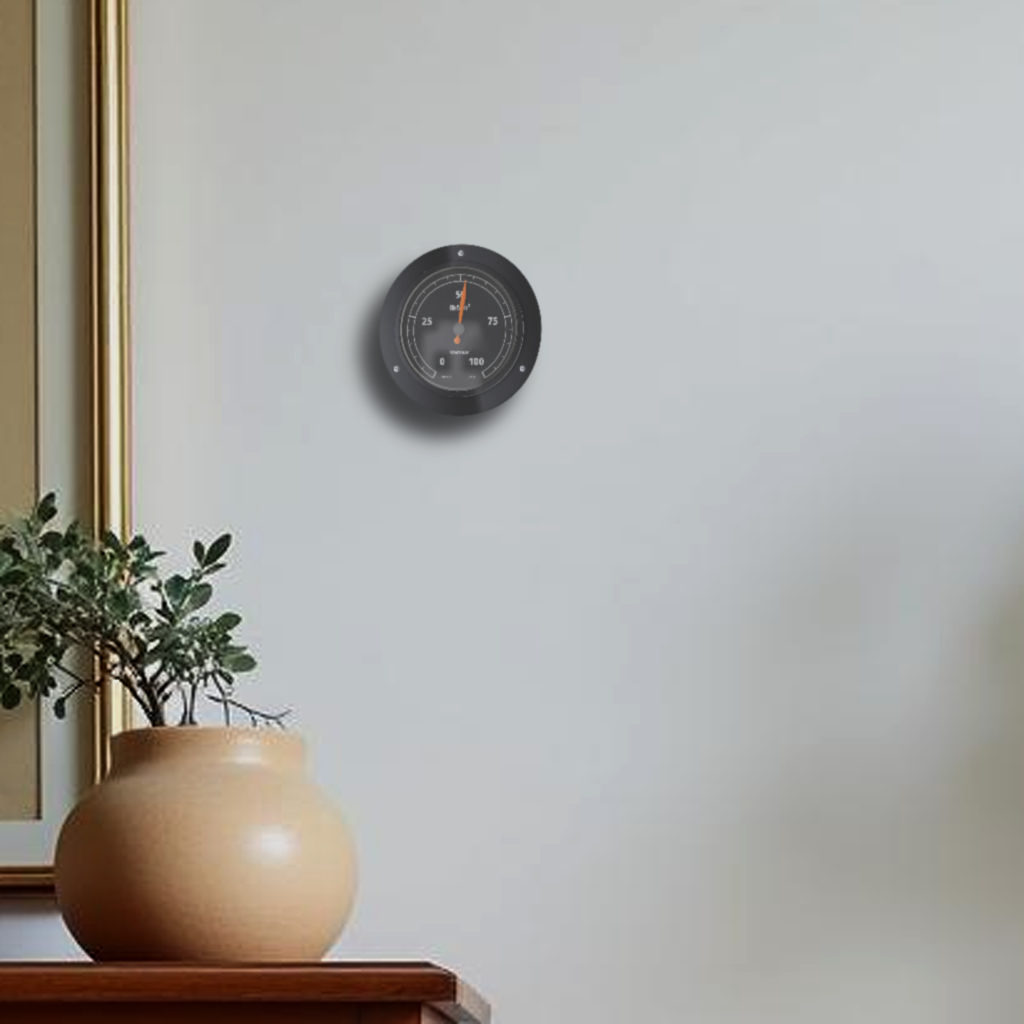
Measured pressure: 52.5 psi
